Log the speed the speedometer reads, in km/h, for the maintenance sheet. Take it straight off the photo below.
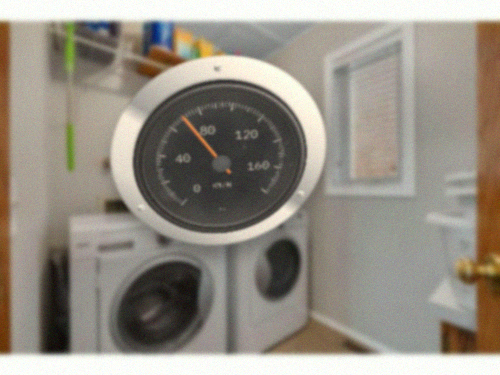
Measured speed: 70 km/h
